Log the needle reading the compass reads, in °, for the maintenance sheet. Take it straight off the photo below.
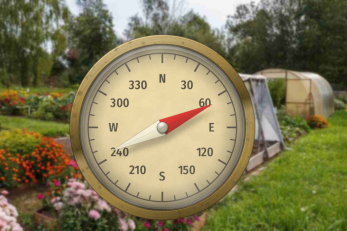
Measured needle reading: 65 °
